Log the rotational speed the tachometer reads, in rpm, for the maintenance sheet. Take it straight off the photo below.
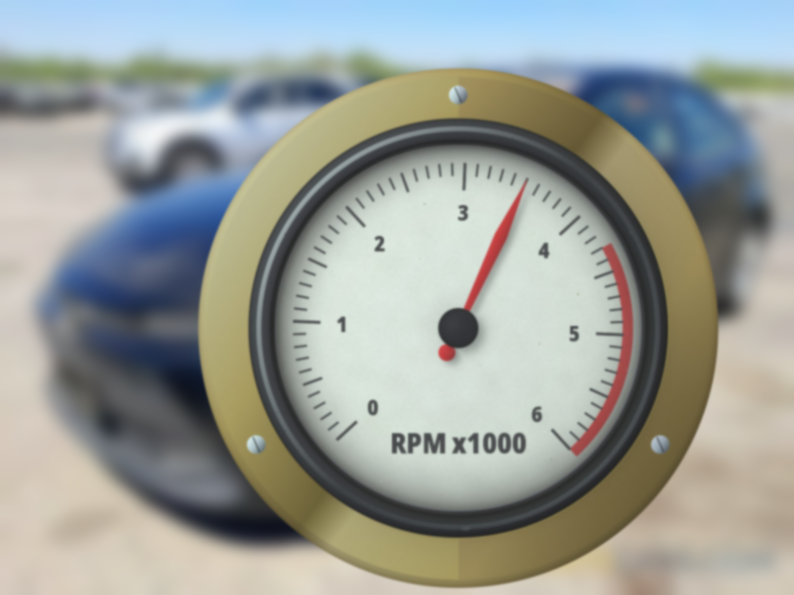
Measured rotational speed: 3500 rpm
